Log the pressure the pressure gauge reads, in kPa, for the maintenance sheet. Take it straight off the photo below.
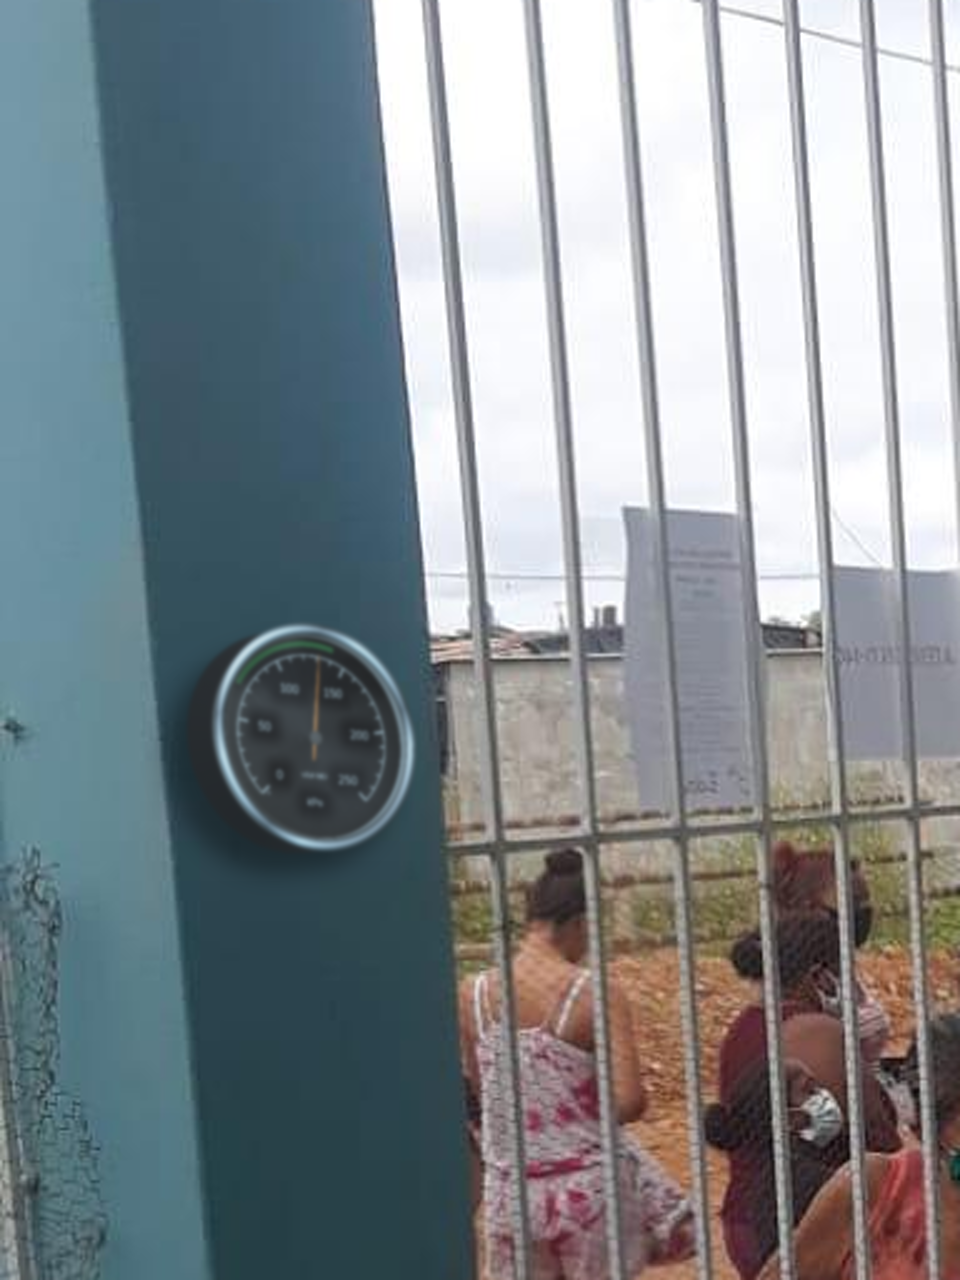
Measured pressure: 130 kPa
